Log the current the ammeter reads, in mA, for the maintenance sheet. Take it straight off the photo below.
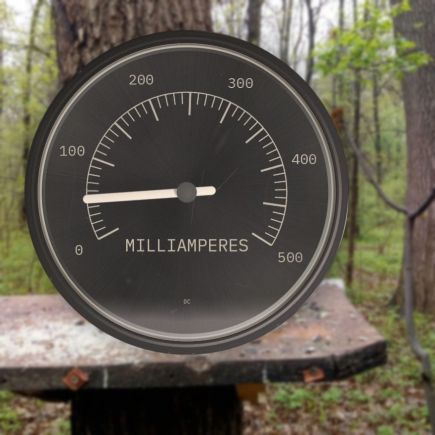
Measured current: 50 mA
